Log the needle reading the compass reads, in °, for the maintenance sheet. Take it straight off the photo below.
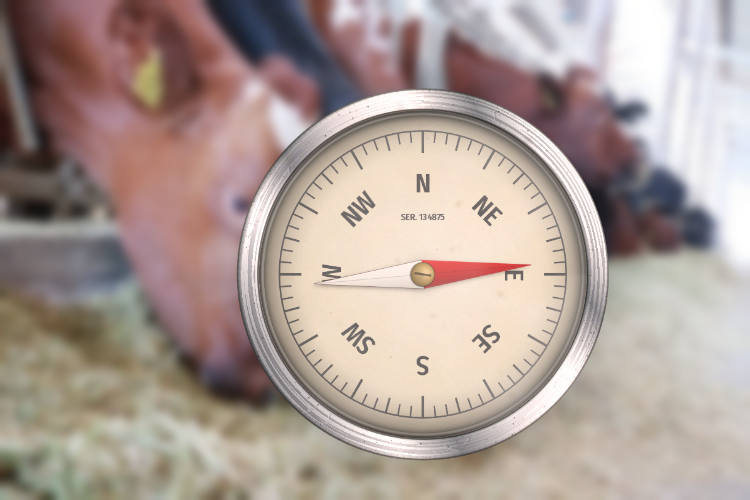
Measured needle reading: 85 °
